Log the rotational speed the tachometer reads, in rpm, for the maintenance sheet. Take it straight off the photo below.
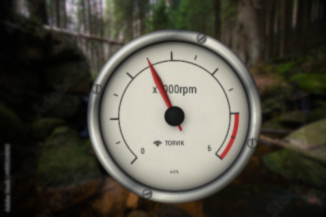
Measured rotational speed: 2500 rpm
